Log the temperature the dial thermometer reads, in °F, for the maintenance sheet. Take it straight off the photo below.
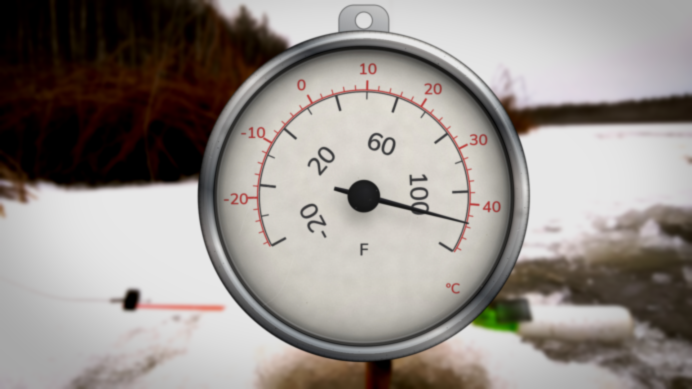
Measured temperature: 110 °F
